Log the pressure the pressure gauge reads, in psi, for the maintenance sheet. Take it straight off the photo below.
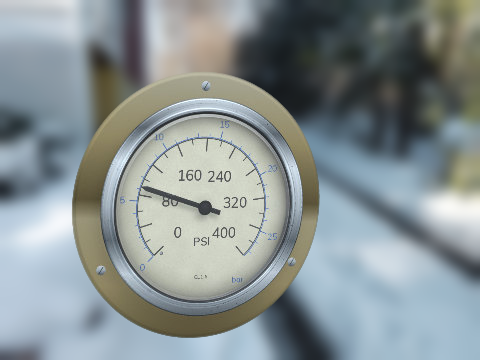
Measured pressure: 90 psi
